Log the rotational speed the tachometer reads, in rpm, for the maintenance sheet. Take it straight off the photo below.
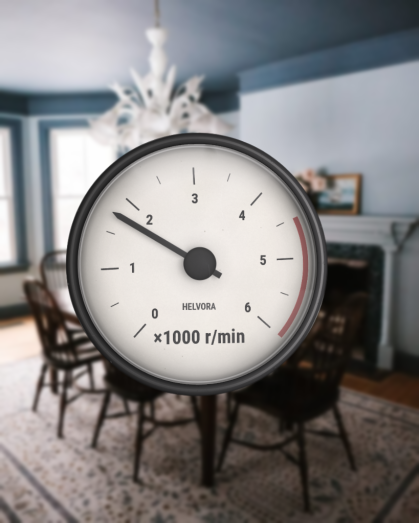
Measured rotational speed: 1750 rpm
